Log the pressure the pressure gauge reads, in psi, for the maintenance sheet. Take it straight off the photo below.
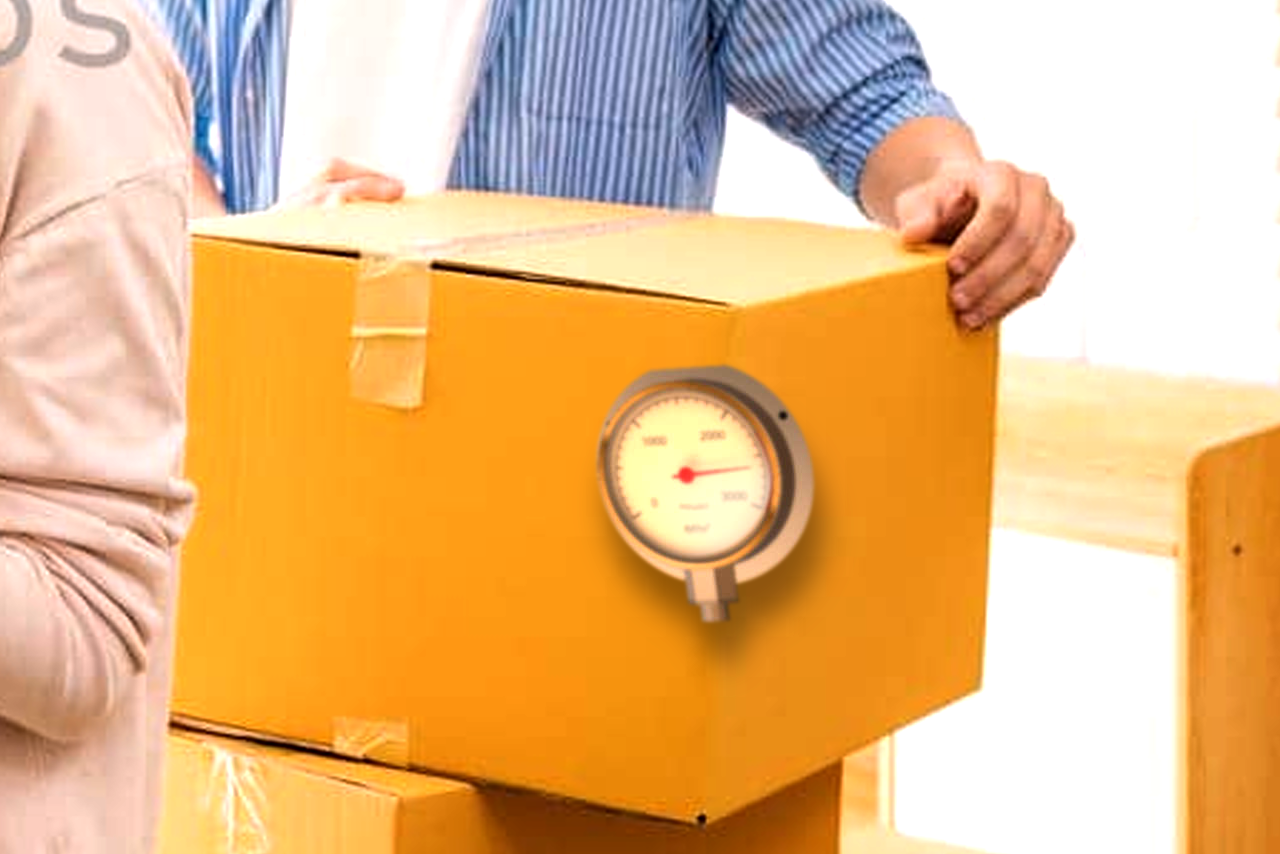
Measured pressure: 2600 psi
